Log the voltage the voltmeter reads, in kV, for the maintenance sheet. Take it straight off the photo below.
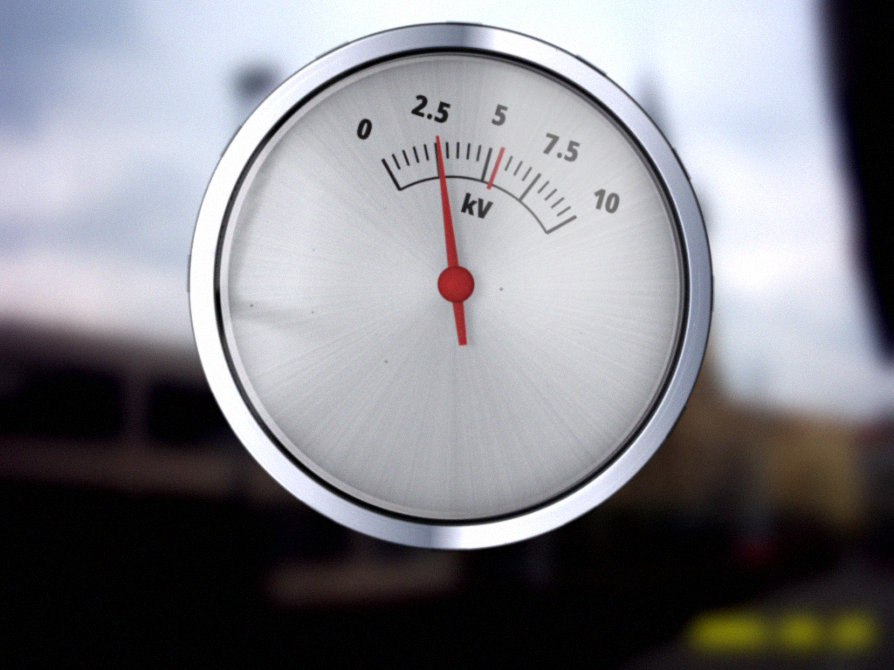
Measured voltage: 2.5 kV
